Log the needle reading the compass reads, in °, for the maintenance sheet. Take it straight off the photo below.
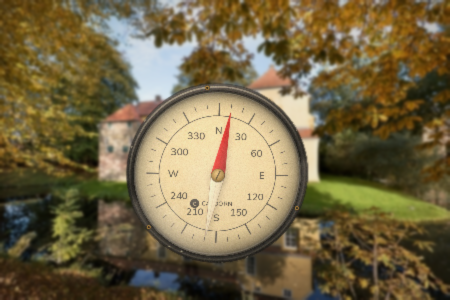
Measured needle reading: 10 °
